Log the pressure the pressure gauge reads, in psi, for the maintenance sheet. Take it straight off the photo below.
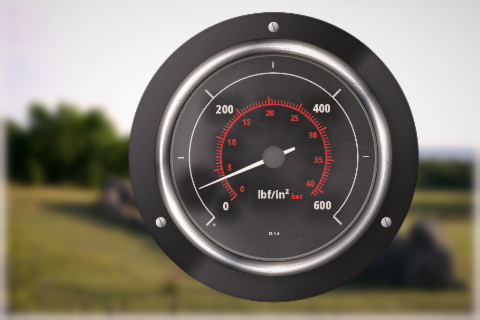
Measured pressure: 50 psi
